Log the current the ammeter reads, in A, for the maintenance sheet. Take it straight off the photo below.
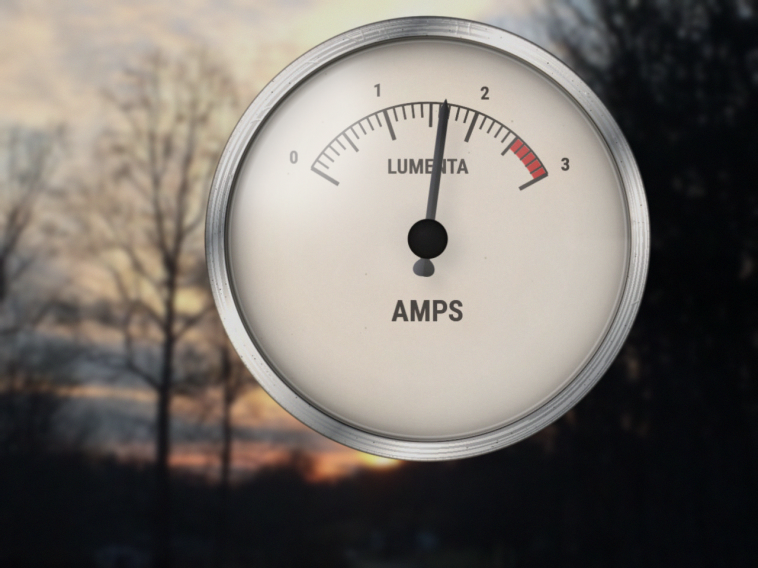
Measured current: 1.65 A
